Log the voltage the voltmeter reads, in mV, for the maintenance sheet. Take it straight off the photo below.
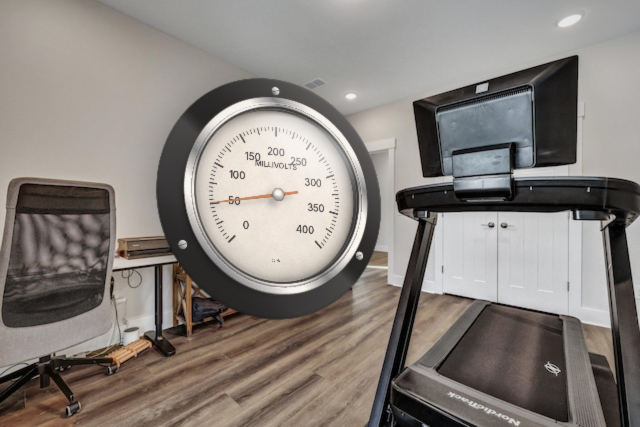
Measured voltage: 50 mV
